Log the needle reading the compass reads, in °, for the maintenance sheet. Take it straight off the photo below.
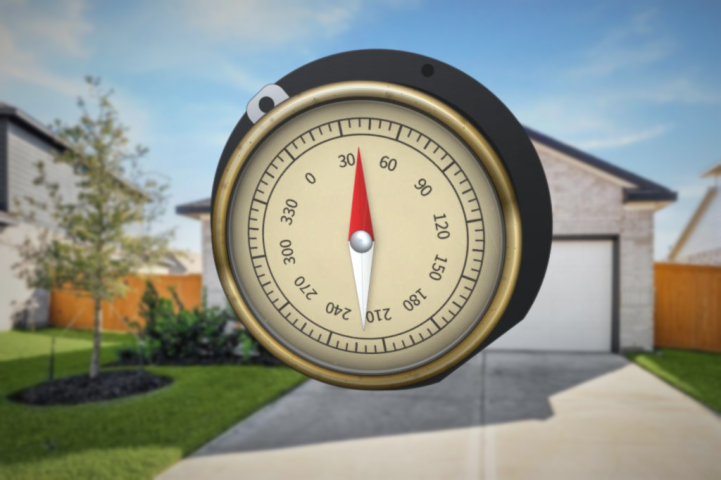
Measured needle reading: 40 °
